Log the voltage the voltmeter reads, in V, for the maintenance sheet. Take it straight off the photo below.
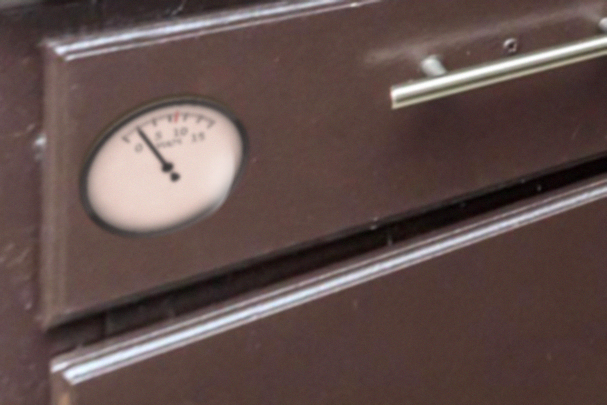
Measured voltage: 2.5 V
